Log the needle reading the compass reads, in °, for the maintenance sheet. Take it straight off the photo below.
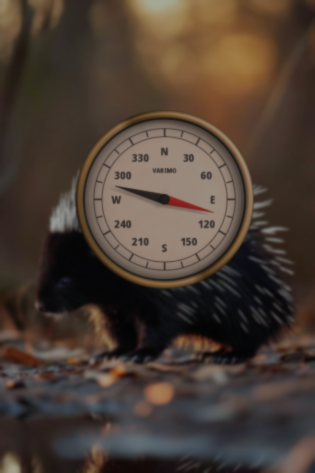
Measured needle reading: 105 °
